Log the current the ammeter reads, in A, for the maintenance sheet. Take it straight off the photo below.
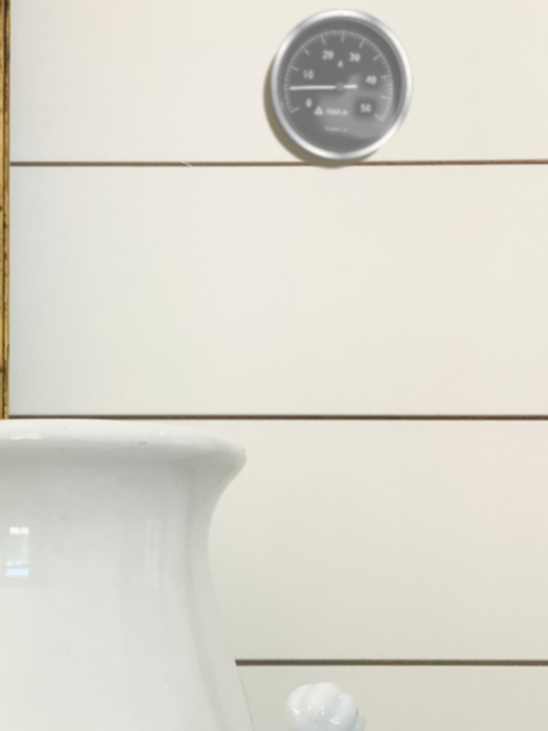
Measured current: 5 A
